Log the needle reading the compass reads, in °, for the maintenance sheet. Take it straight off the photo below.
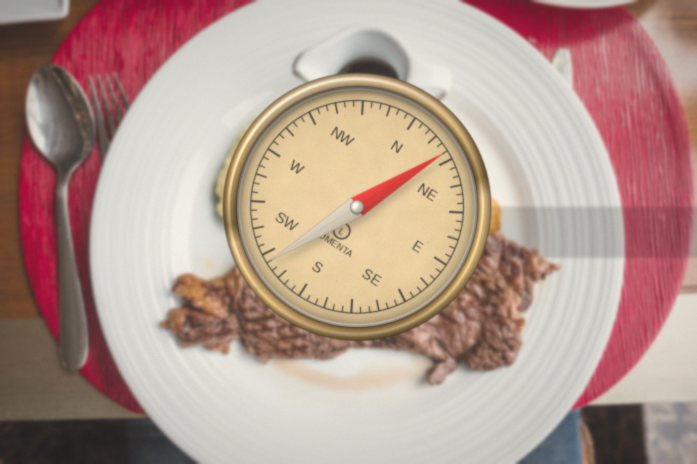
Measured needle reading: 25 °
